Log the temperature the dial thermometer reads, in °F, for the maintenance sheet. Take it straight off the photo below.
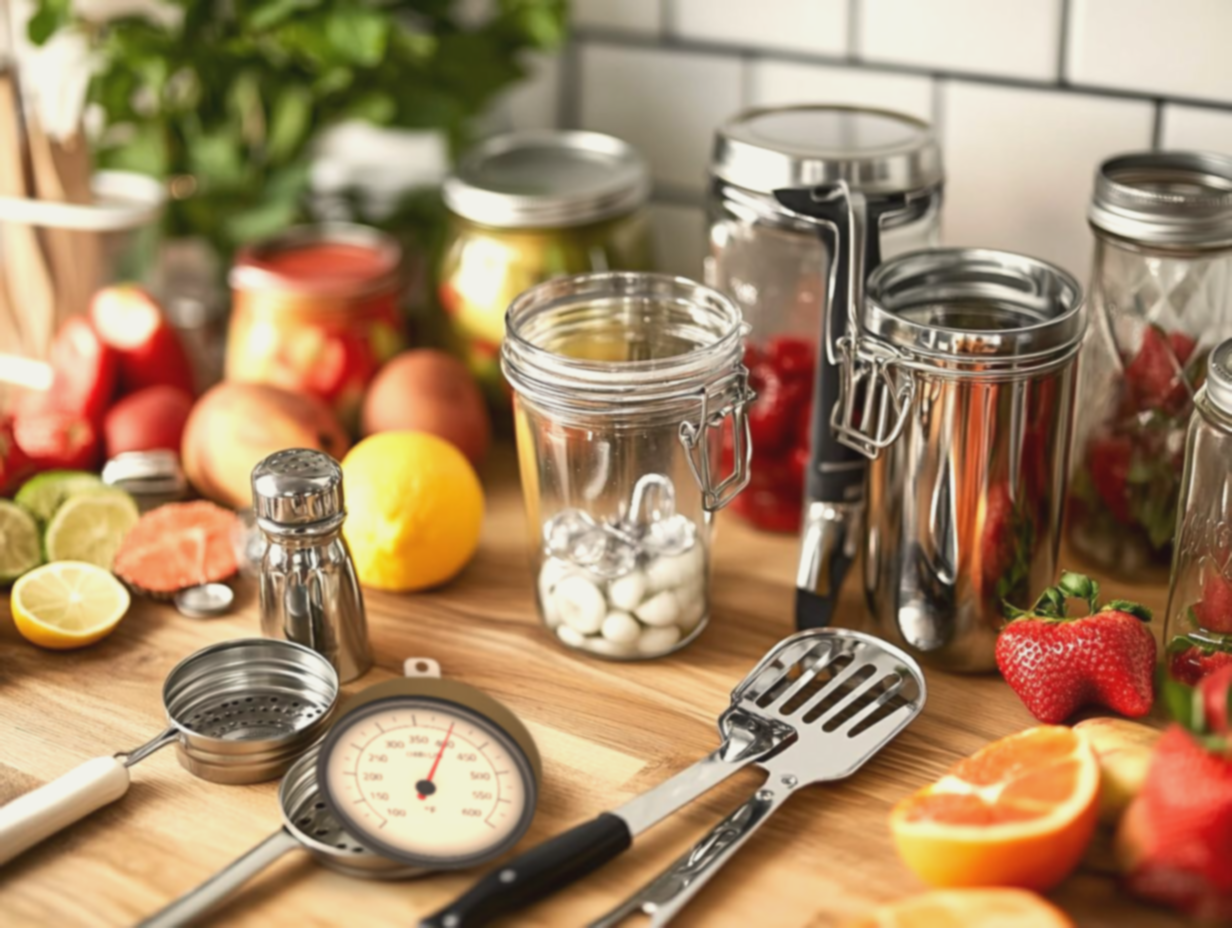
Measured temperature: 400 °F
